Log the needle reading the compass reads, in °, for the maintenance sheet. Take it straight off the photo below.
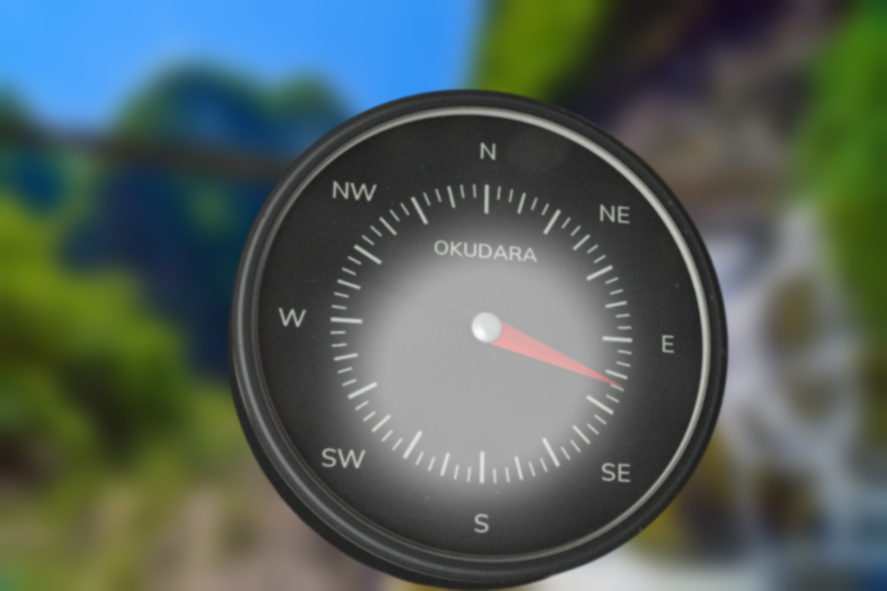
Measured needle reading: 110 °
